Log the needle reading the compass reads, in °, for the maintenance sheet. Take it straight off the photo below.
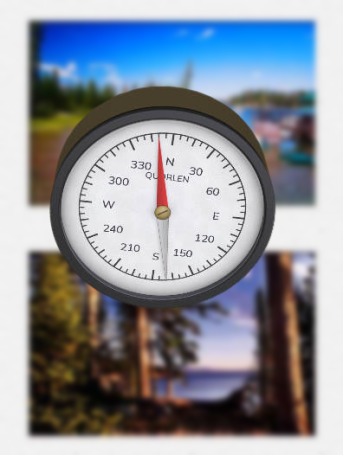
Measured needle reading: 350 °
